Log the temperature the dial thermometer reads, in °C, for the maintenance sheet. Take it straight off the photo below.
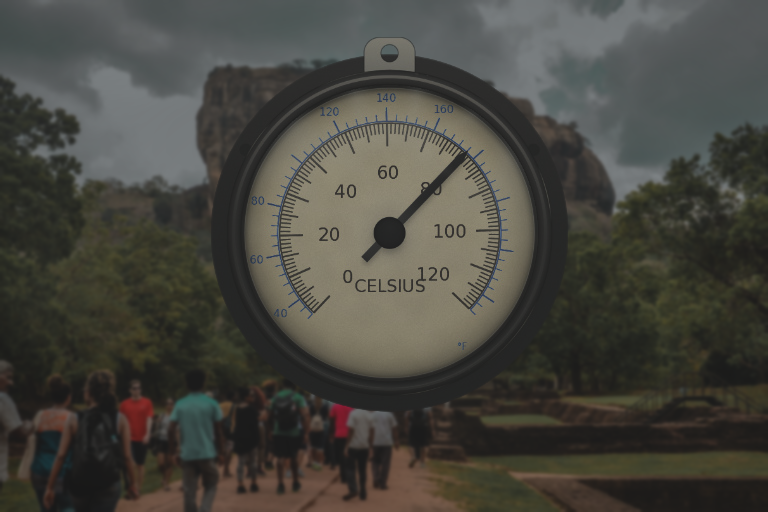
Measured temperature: 80 °C
